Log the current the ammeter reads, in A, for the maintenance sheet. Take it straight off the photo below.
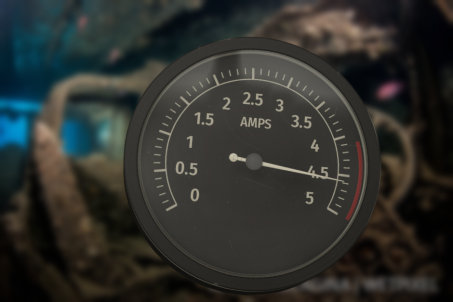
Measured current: 4.6 A
